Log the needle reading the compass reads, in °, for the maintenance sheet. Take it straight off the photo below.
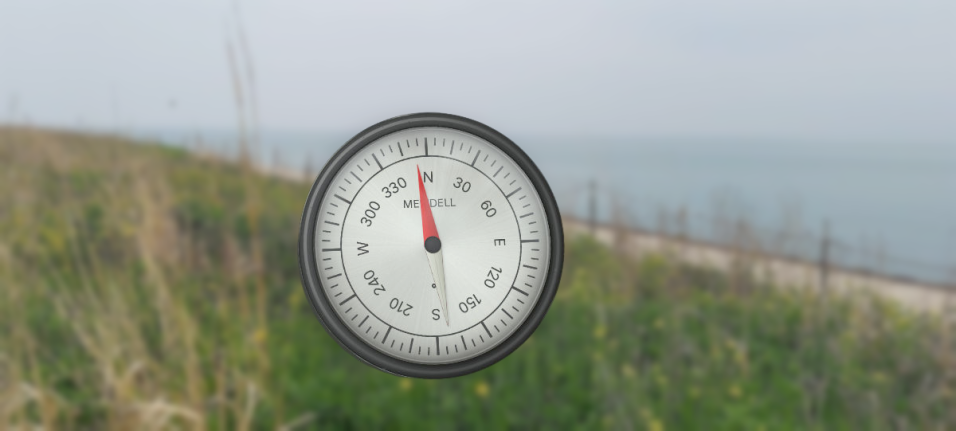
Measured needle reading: 352.5 °
